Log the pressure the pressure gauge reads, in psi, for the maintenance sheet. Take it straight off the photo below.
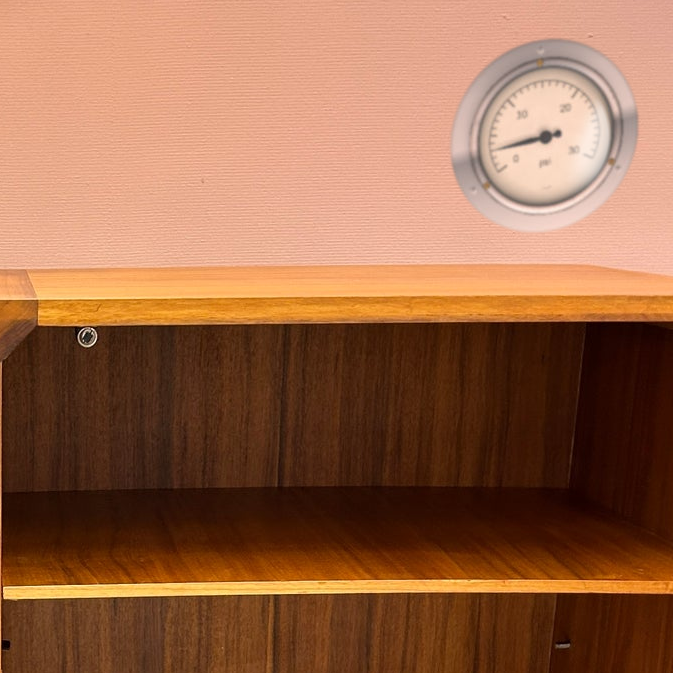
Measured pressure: 3 psi
